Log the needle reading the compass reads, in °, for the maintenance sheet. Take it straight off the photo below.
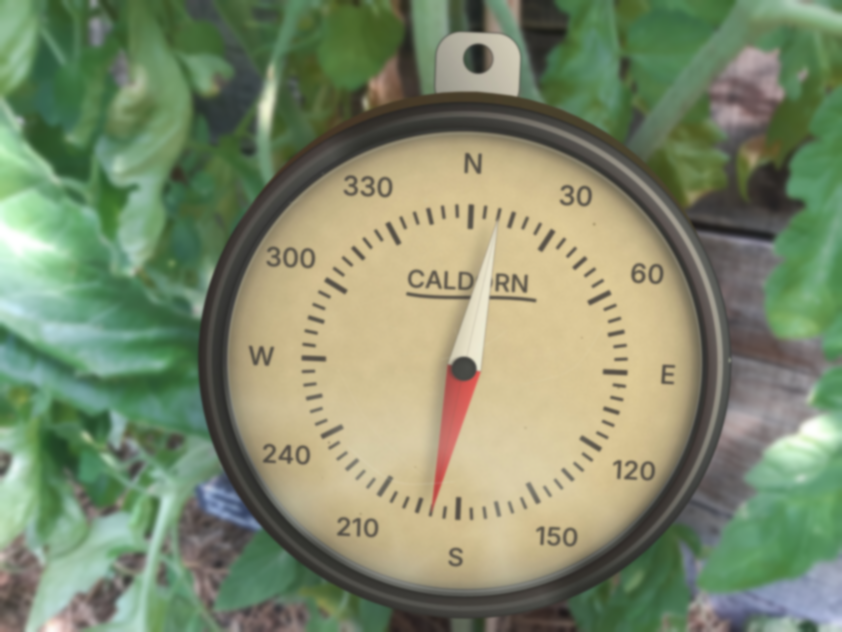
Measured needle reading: 190 °
